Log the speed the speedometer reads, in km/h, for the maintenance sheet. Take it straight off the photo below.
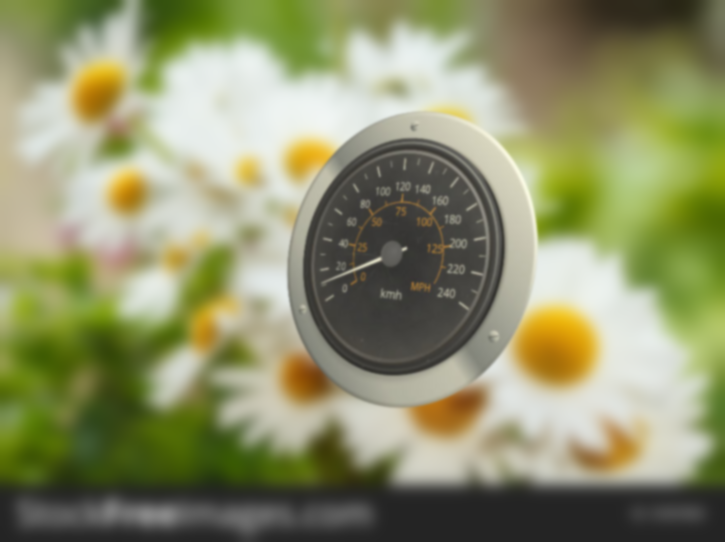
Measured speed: 10 km/h
